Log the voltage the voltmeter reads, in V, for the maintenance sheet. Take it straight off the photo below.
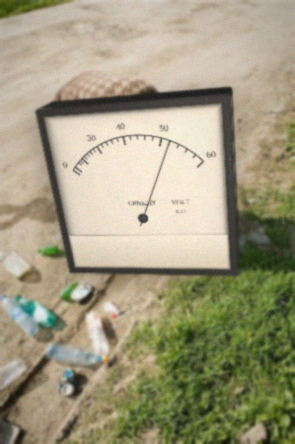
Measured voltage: 52 V
